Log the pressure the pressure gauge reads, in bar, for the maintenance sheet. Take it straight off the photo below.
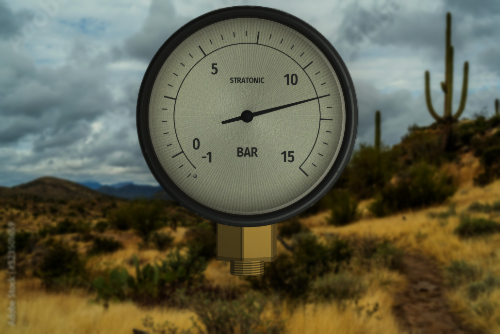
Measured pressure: 11.5 bar
